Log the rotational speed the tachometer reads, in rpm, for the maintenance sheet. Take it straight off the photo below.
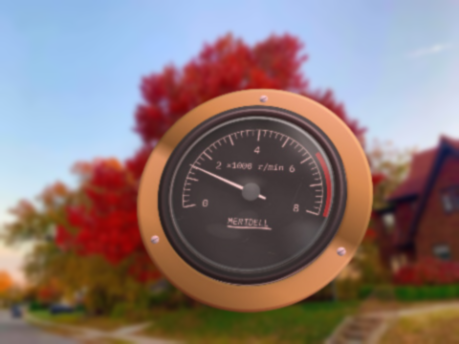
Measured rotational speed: 1400 rpm
